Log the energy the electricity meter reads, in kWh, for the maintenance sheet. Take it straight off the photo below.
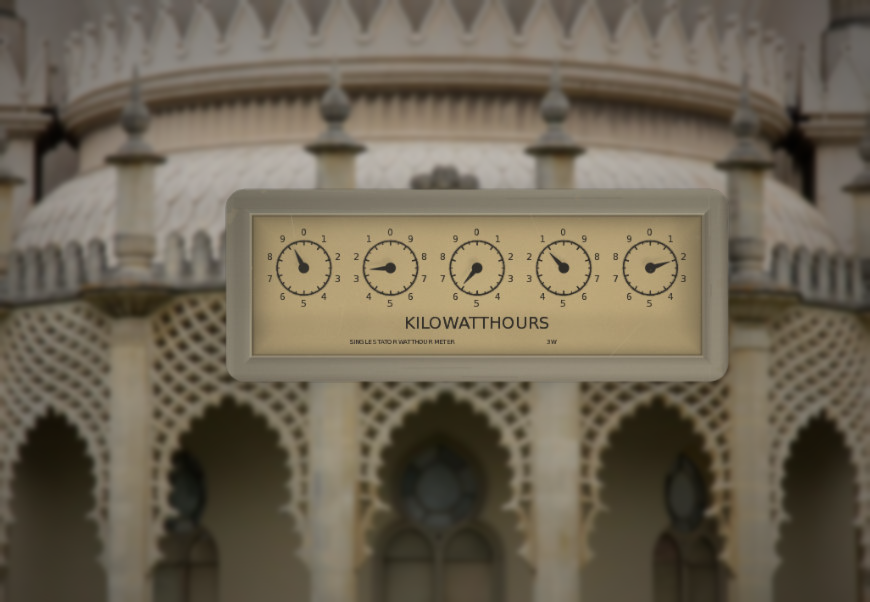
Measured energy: 92612 kWh
